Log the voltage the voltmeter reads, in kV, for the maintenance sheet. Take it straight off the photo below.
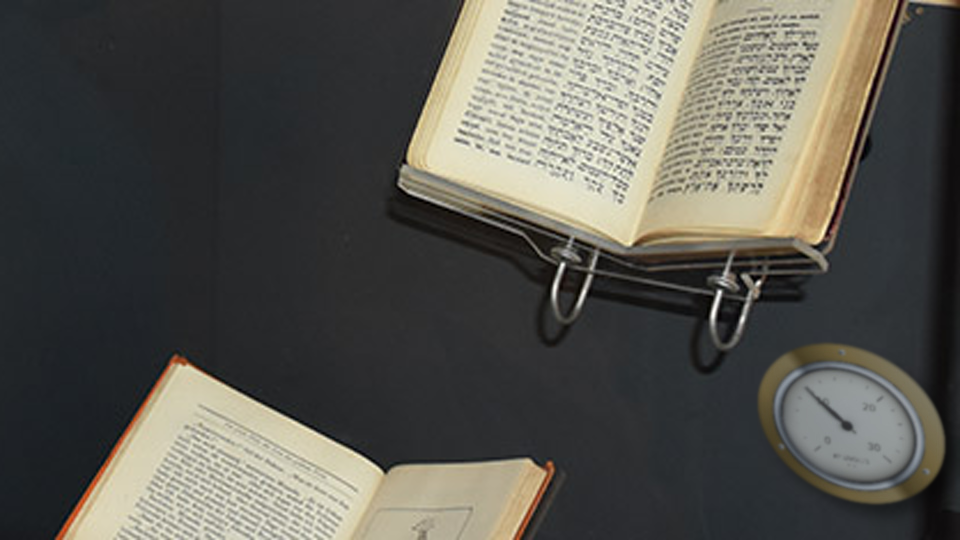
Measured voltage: 10 kV
